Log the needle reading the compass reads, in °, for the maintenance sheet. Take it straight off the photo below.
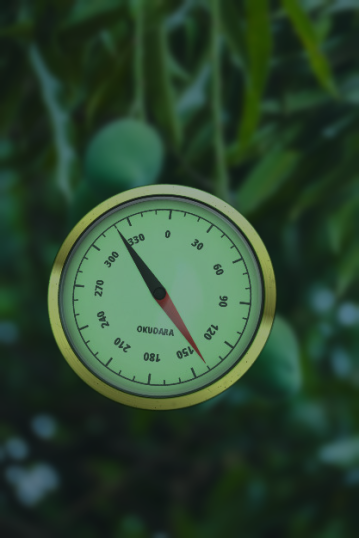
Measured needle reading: 140 °
